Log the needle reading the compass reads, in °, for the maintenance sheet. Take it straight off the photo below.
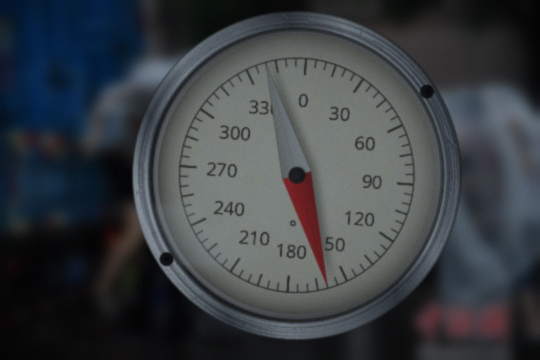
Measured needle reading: 160 °
